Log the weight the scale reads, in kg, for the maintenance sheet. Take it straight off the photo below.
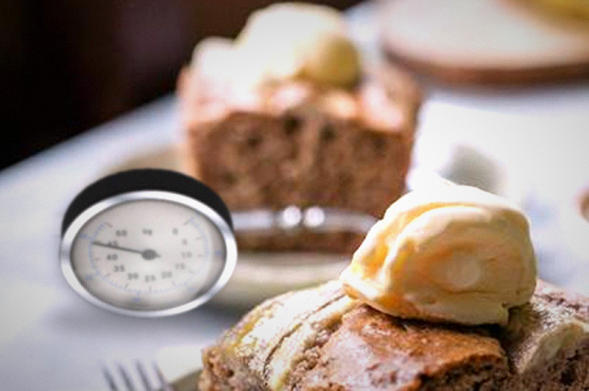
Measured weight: 45 kg
